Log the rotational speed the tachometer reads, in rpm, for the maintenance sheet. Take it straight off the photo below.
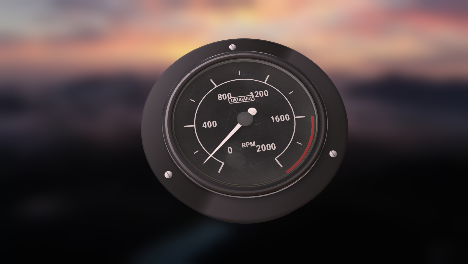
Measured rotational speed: 100 rpm
